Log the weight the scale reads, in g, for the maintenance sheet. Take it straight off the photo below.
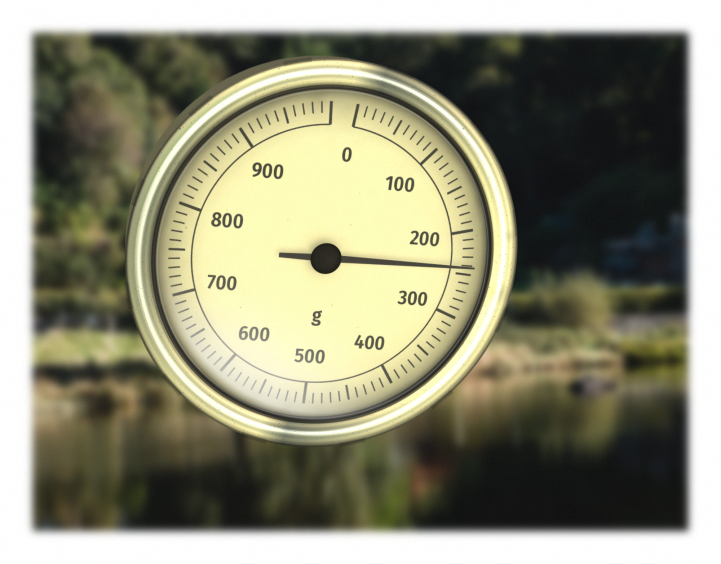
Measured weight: 240 g
